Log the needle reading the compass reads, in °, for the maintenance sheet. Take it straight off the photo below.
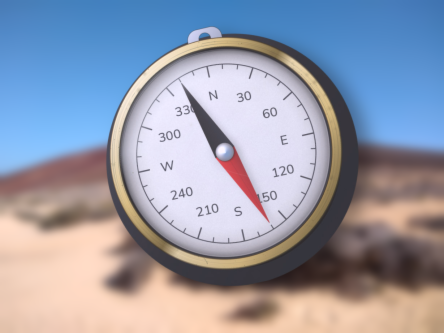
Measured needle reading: 160 °
